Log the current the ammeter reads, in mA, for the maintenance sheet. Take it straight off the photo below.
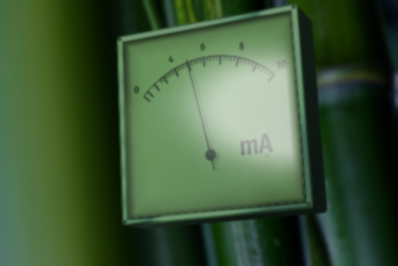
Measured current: 5 mA
